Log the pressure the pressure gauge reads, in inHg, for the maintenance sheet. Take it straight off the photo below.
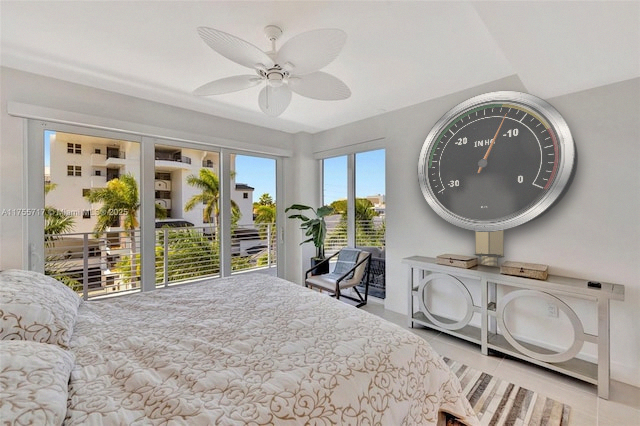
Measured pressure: -12 inHg
